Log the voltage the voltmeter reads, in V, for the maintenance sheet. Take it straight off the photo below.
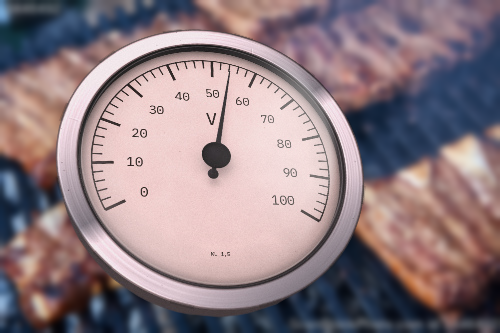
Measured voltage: 54 V
